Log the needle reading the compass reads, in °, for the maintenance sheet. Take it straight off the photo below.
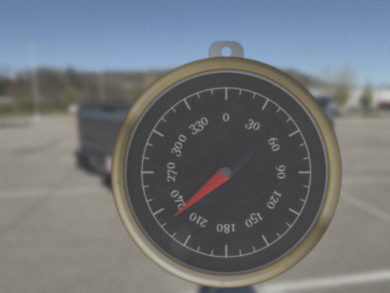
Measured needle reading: 230 °
